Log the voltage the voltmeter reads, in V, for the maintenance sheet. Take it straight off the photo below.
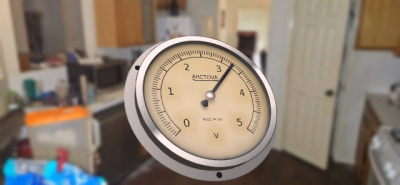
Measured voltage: 3.25 V
